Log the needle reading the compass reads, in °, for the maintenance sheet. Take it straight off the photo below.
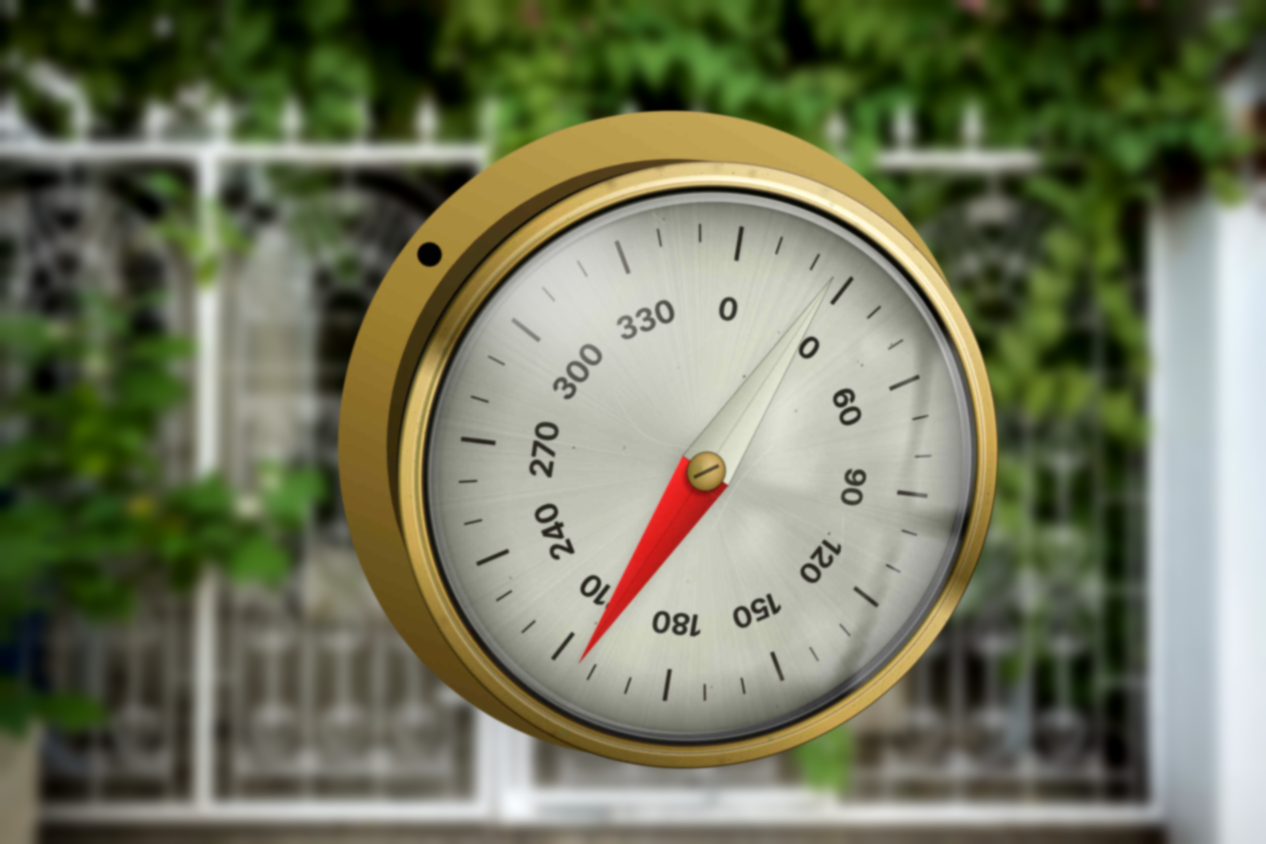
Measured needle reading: 205 °
